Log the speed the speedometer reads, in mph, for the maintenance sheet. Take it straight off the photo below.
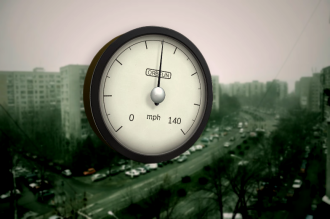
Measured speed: 70 mph
